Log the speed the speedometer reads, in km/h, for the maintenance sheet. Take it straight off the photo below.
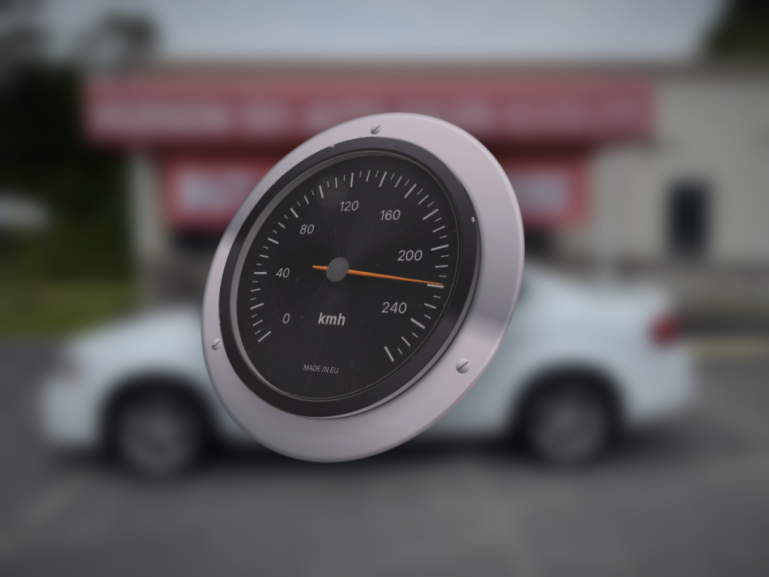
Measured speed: 220 km/h
